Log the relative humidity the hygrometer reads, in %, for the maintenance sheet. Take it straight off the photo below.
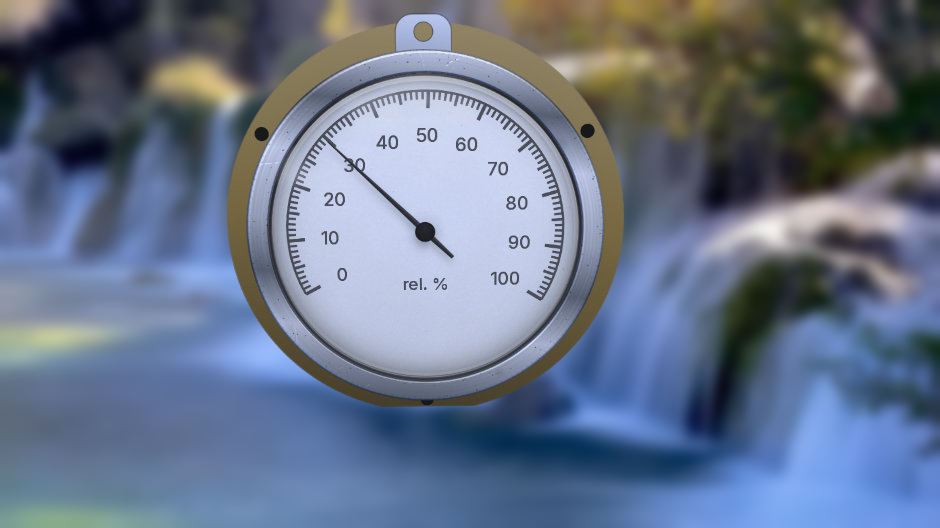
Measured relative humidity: 30 %
